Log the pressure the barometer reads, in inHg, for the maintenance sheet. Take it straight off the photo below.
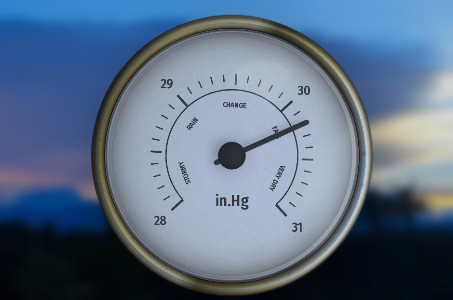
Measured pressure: 30.2 inHg
